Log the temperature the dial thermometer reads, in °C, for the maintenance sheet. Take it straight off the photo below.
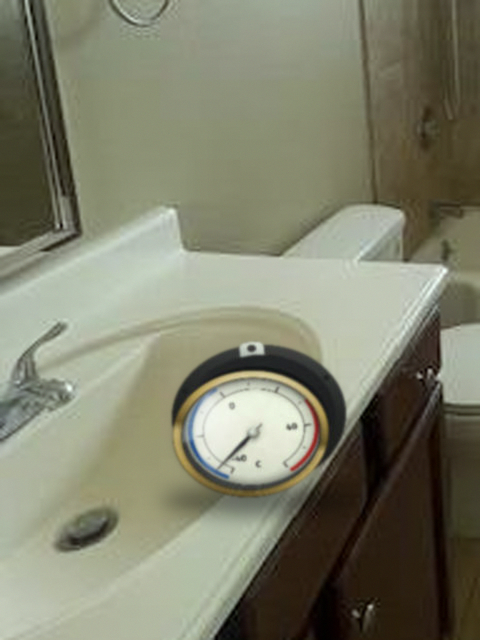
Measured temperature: -35 °C
